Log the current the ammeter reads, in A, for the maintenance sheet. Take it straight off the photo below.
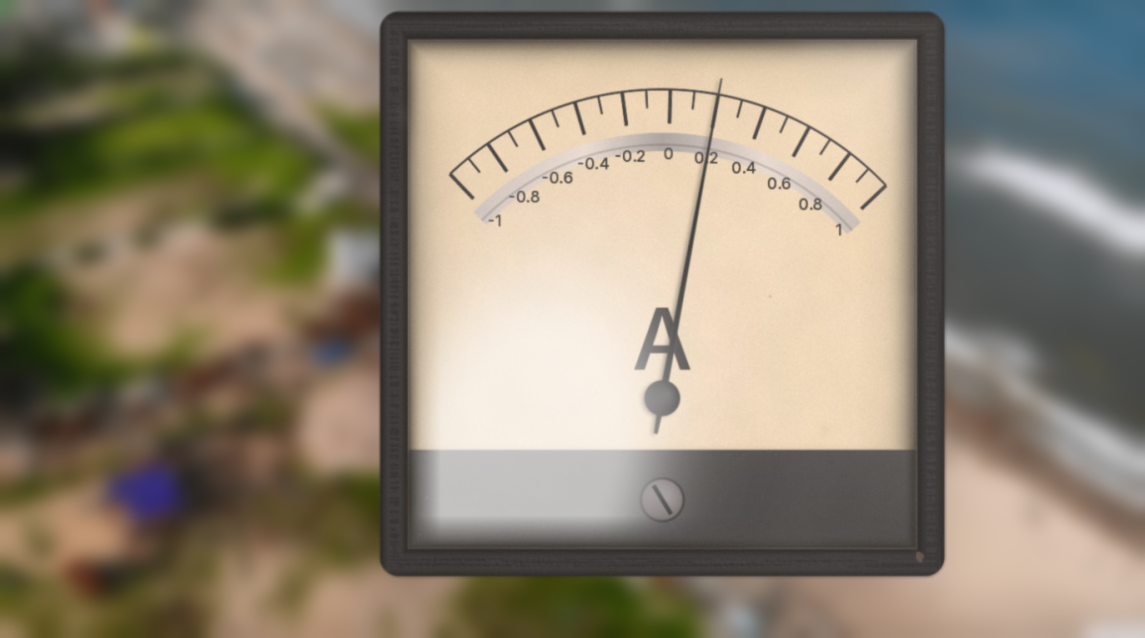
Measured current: 0.2 A
